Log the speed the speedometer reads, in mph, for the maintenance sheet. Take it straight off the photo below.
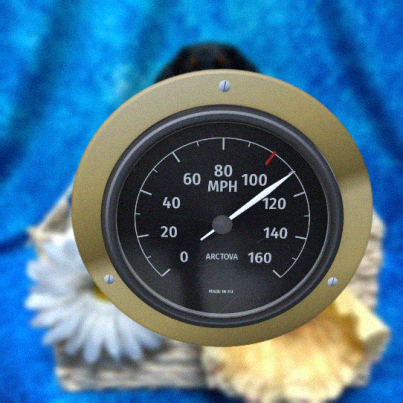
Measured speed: 110 mph
